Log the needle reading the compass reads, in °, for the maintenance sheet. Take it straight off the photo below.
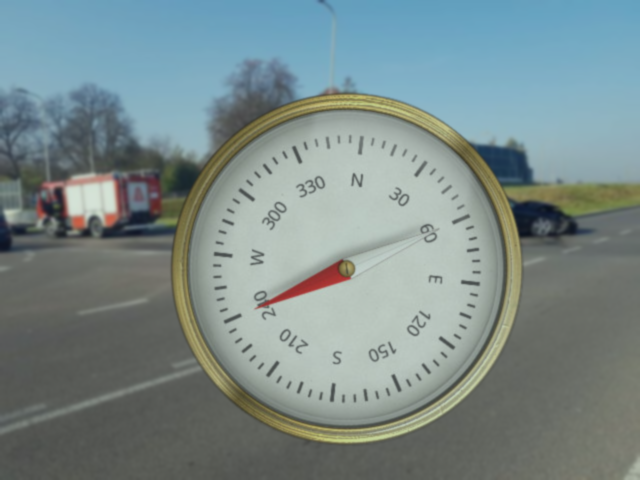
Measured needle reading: 240 °
